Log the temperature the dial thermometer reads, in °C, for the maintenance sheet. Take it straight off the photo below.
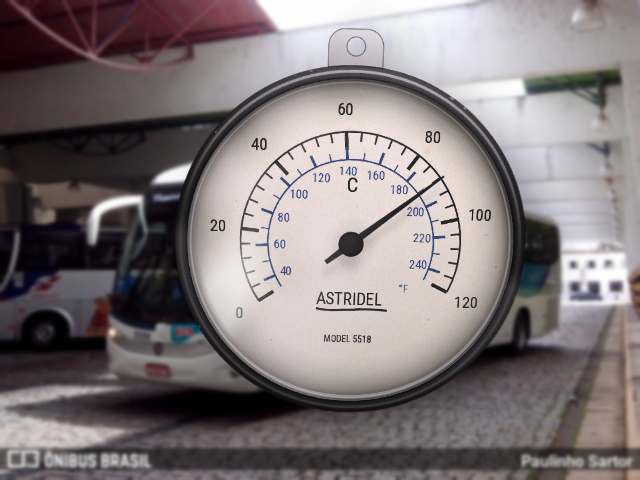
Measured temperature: 88 °C
